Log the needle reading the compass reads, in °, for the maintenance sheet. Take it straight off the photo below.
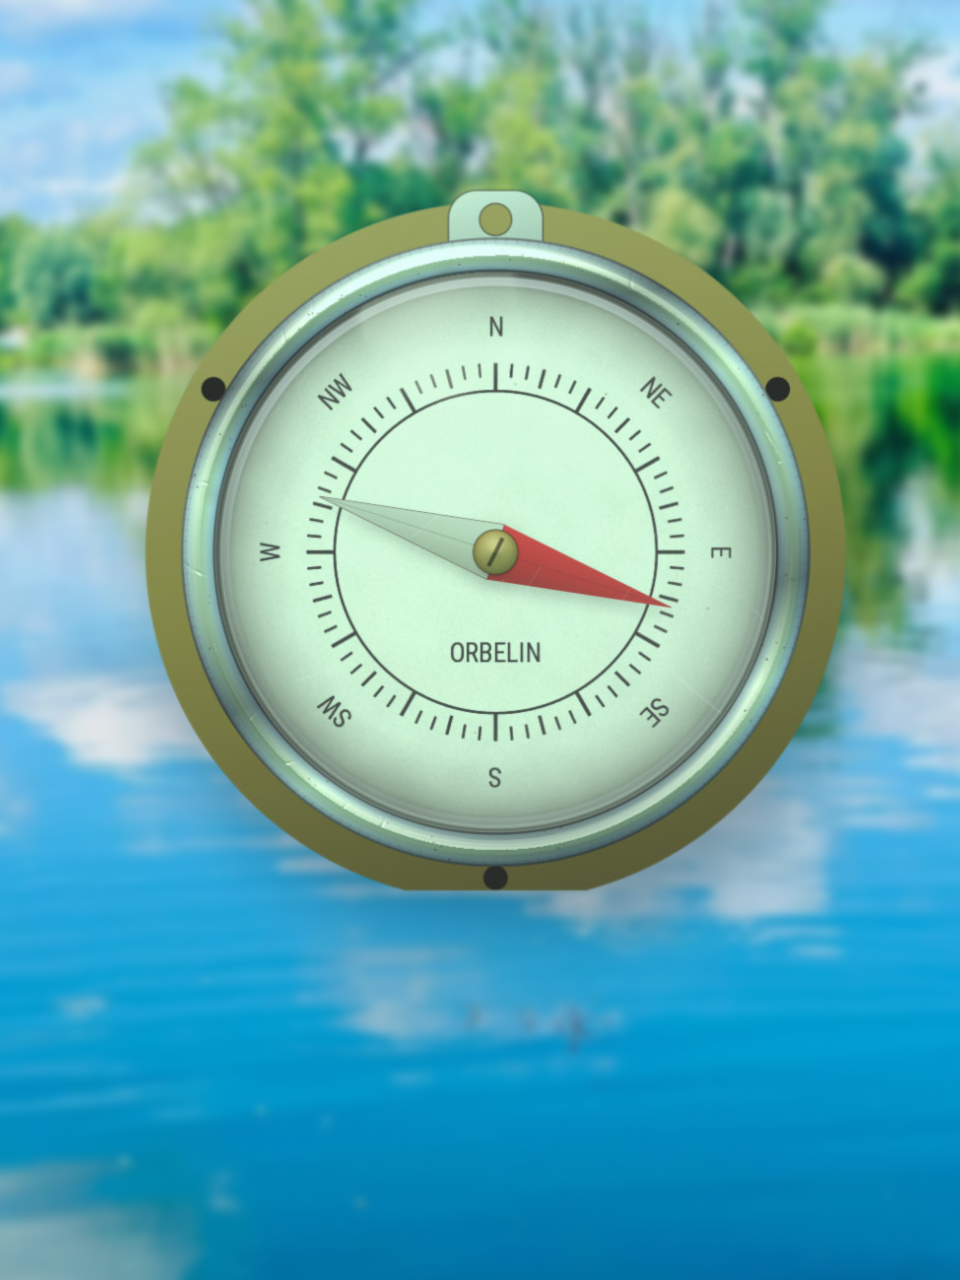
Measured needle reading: 107.5 °
